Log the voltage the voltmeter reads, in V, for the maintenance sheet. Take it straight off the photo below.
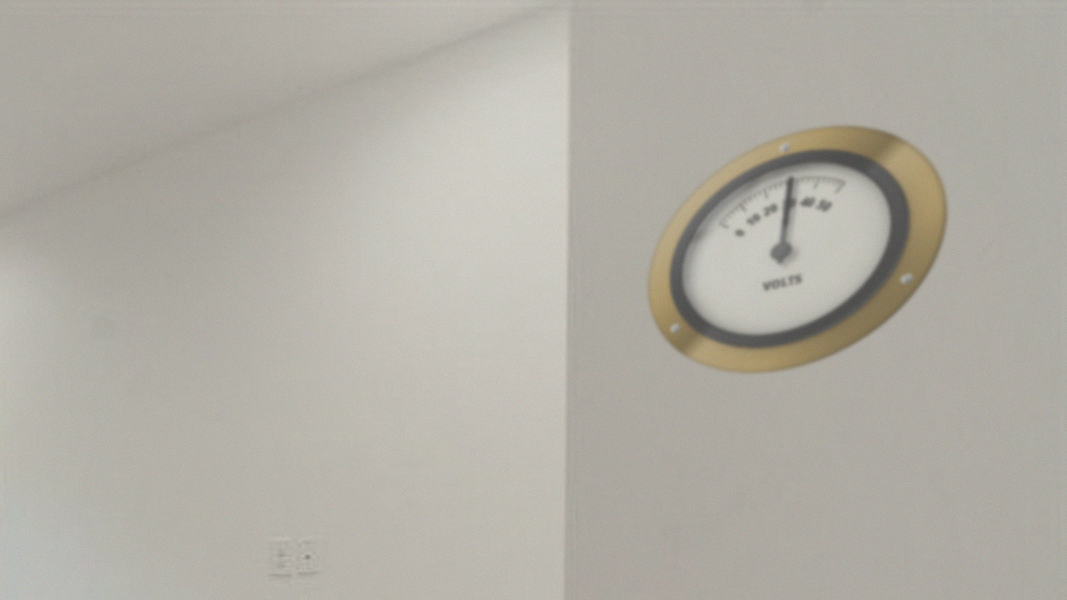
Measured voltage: 30 V
